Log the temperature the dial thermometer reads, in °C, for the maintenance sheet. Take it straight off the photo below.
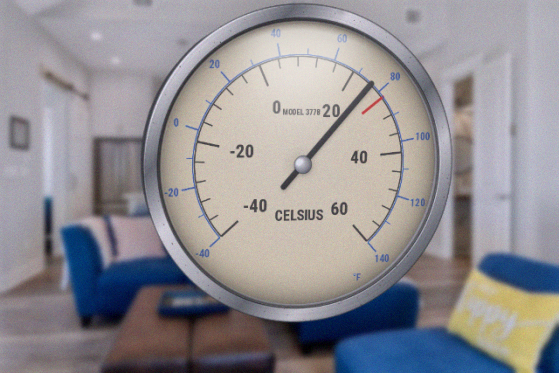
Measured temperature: 24 °C
